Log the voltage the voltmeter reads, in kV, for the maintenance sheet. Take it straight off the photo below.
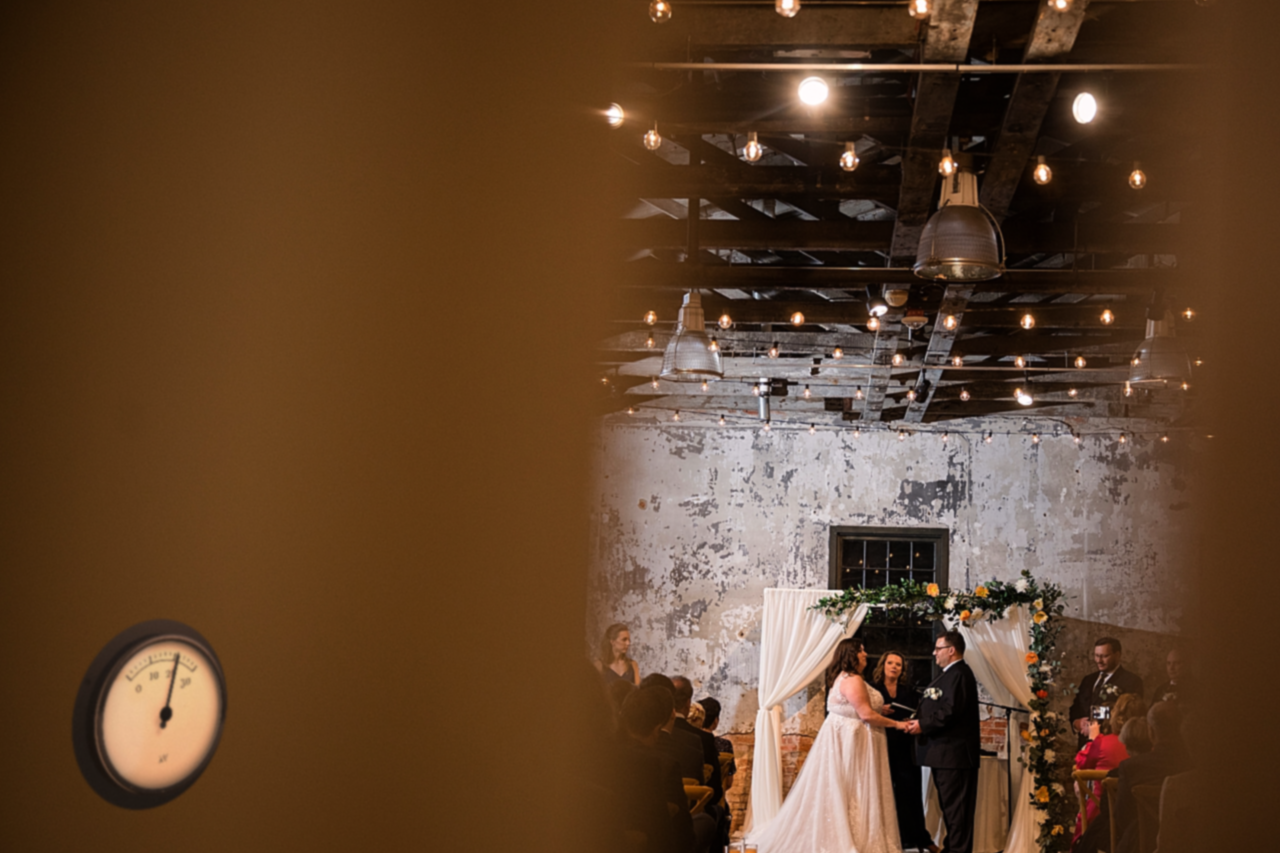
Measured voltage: 20 kV
